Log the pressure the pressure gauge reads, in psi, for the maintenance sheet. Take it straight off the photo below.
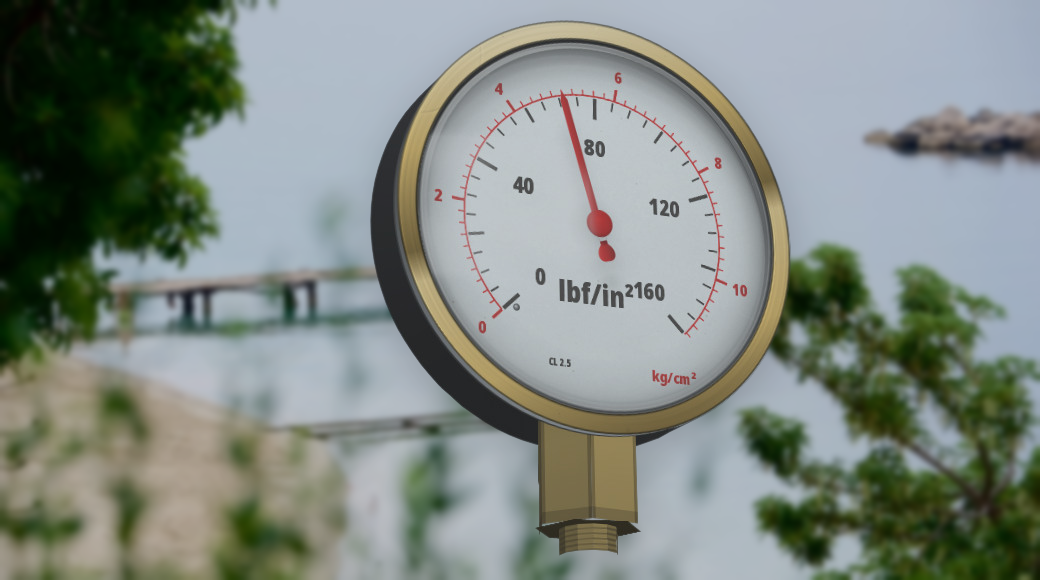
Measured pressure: 70 psi
